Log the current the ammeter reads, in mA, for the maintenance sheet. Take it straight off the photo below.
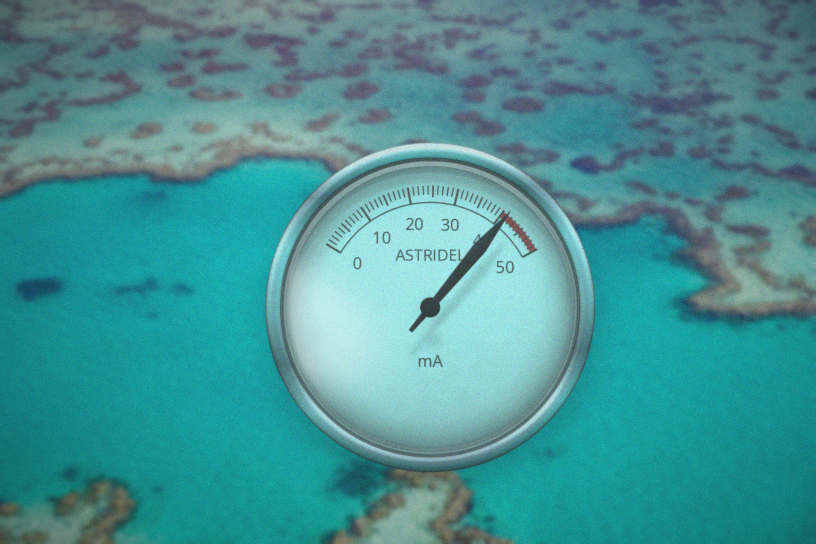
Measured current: 41 mA
